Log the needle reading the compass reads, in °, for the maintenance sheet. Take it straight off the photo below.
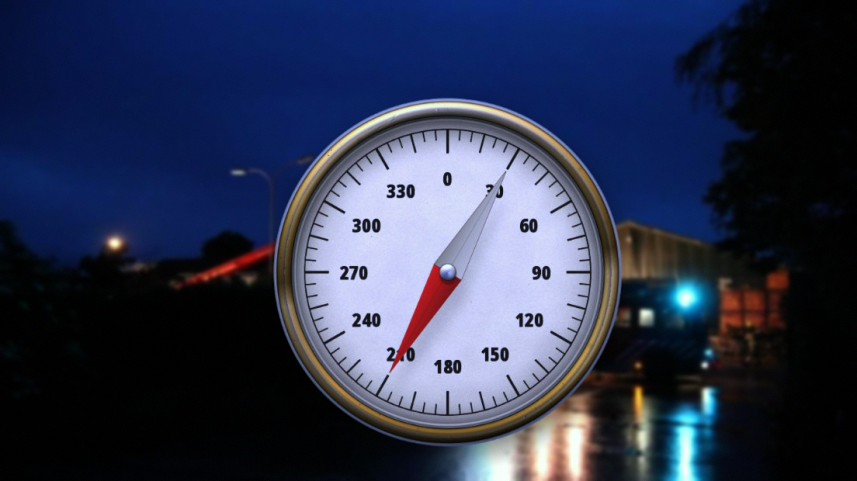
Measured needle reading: 210 °
